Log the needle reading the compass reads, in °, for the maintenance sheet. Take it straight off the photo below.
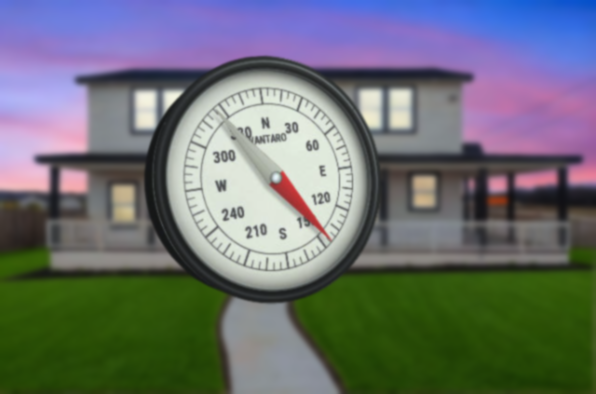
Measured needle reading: 145 °
